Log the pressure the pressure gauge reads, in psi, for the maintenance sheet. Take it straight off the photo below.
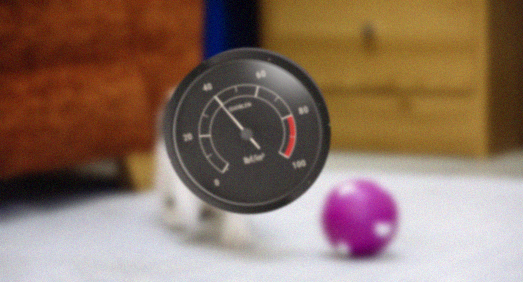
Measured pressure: 40 psi
